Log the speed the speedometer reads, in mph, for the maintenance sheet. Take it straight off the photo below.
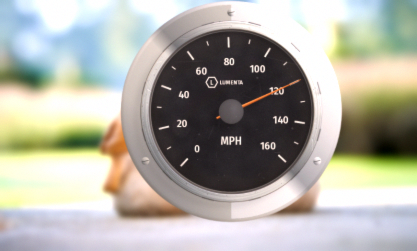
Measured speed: 120 mph
